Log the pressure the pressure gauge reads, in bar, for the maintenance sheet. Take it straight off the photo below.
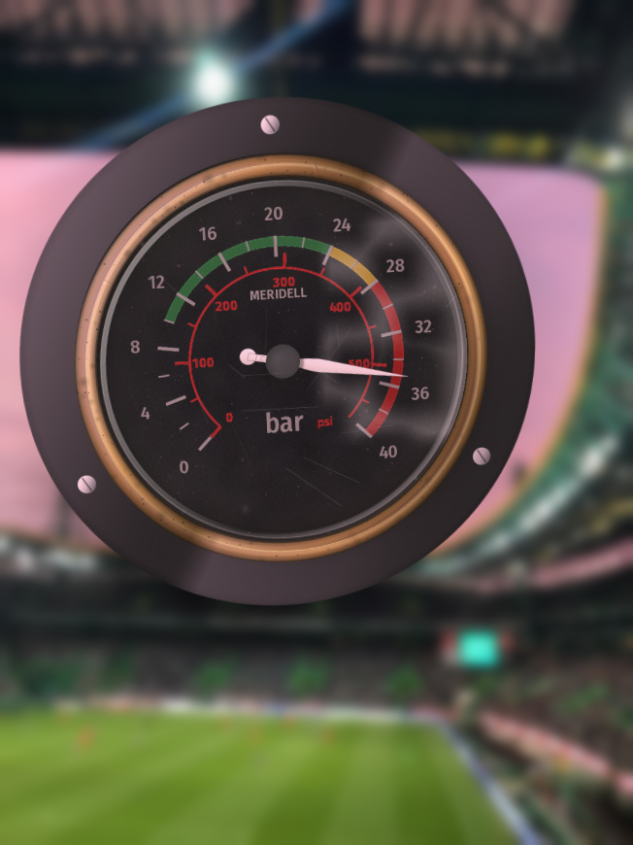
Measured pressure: 35 bar
